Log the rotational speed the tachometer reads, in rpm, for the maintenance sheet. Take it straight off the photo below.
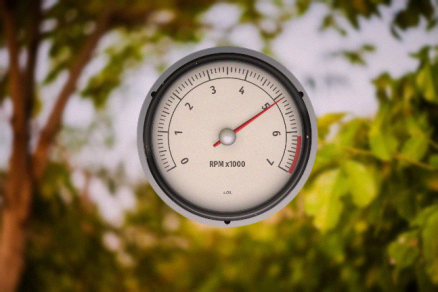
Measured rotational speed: 5100 rpm
